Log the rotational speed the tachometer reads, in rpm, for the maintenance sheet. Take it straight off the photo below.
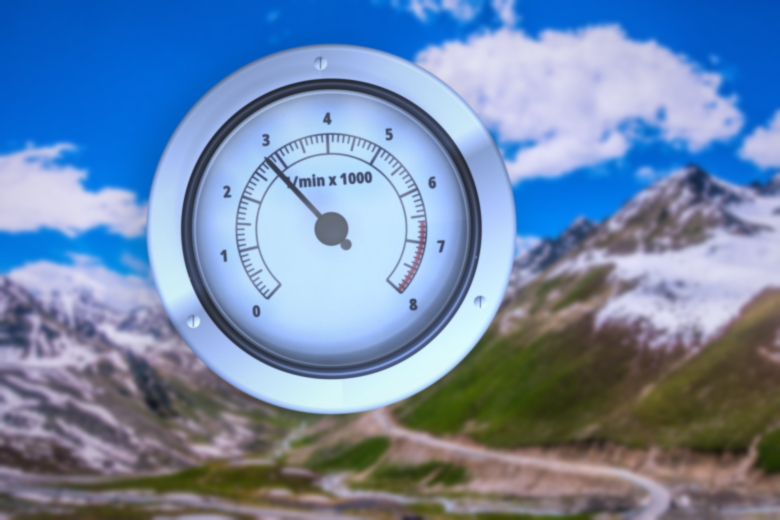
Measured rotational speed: 2800 rpm
